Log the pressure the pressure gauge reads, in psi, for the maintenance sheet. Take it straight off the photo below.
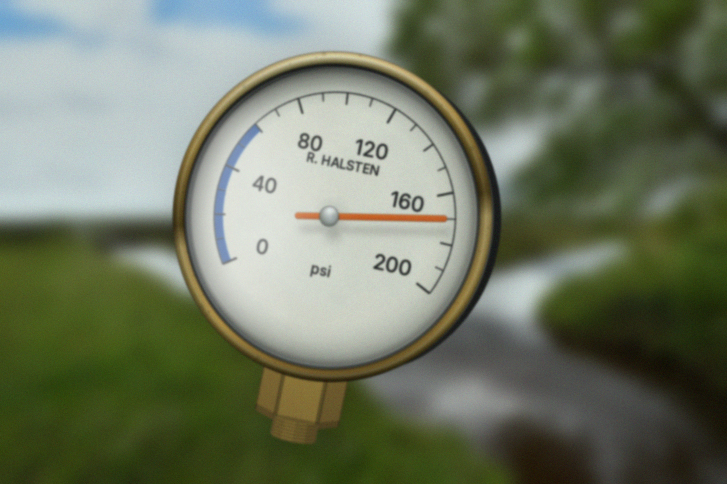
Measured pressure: 170 psi
